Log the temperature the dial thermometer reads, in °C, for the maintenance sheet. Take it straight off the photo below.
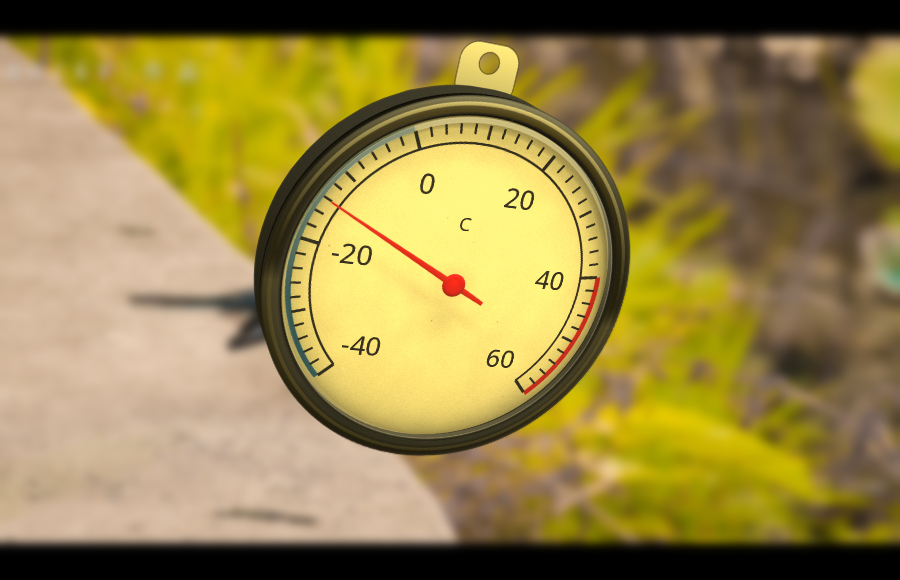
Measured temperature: -14 °C
